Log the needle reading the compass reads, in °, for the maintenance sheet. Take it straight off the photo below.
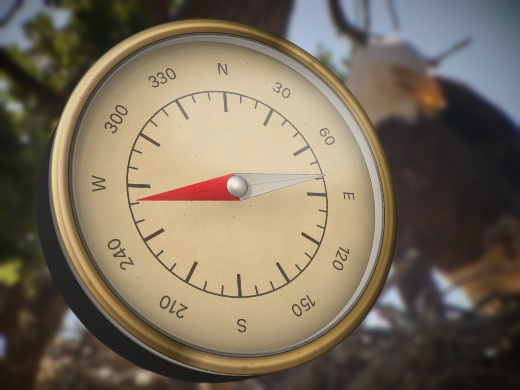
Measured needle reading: 260 °
